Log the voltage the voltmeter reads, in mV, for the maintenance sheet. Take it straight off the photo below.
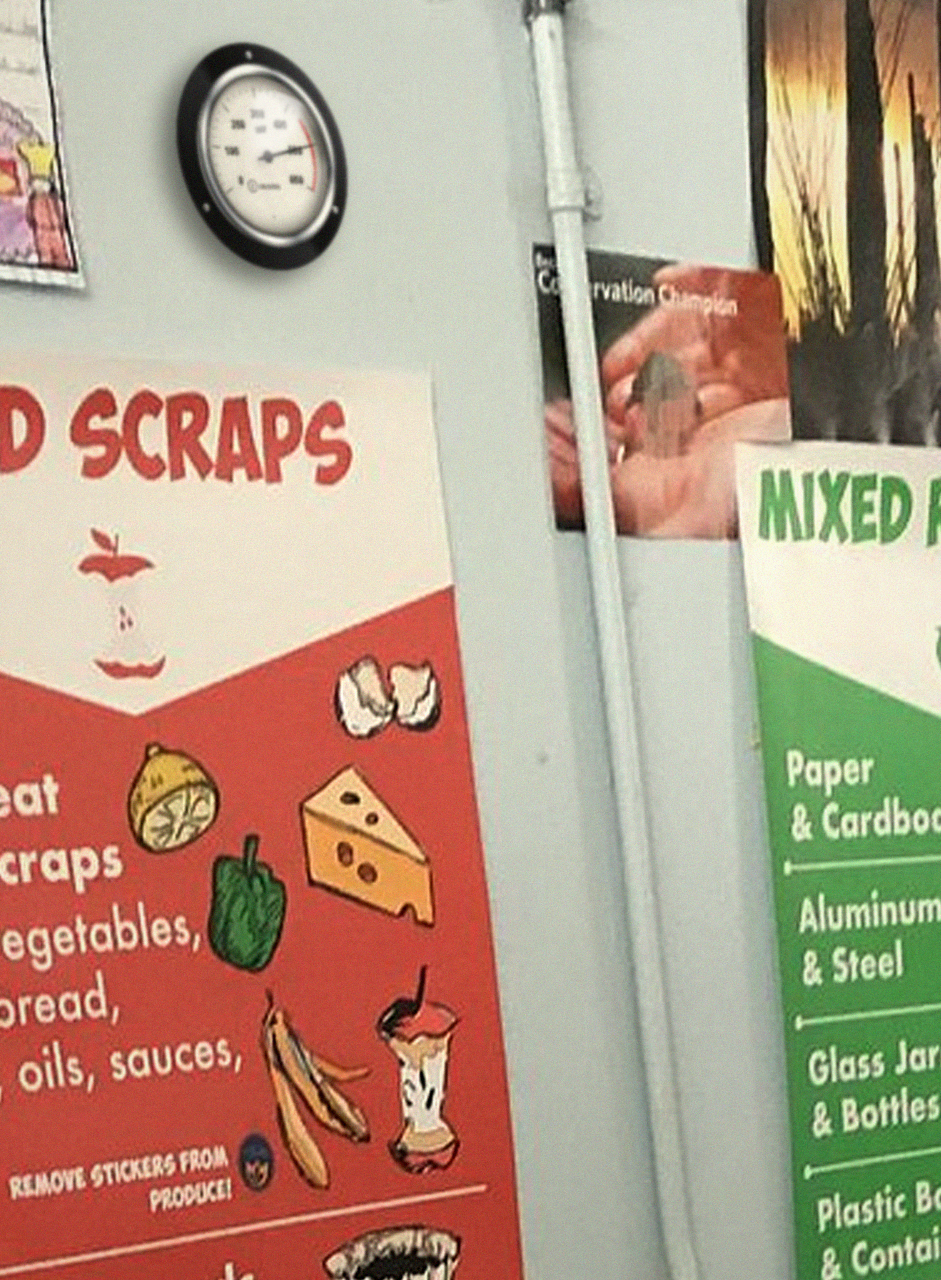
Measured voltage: 500 mV
